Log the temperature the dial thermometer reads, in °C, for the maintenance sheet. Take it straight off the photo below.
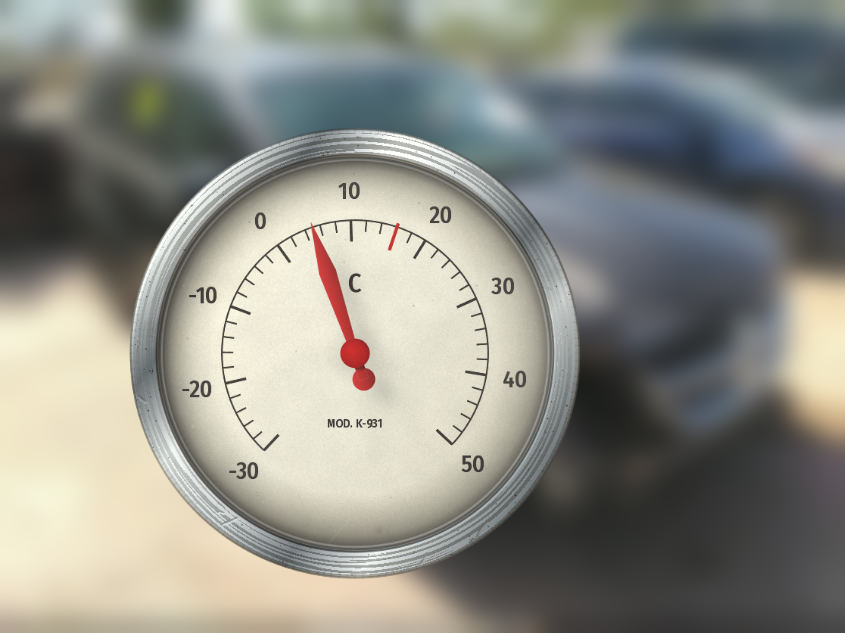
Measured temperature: 5 °C
